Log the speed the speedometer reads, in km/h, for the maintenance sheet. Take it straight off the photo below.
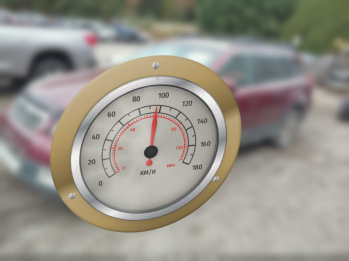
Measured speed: 95 km/h
